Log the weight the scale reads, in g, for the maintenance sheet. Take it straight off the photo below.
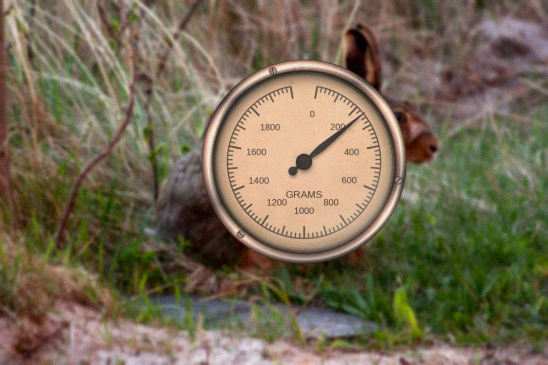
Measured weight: 240 g
